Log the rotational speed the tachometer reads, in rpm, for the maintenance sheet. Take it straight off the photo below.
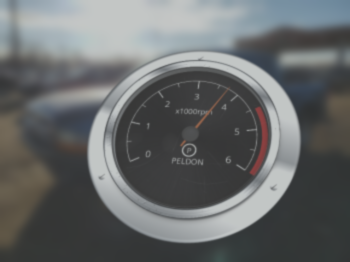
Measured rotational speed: 3750 rpm
